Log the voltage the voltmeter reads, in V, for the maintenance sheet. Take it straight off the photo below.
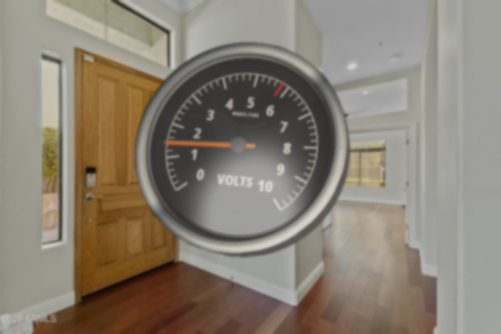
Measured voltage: 1.4 V
